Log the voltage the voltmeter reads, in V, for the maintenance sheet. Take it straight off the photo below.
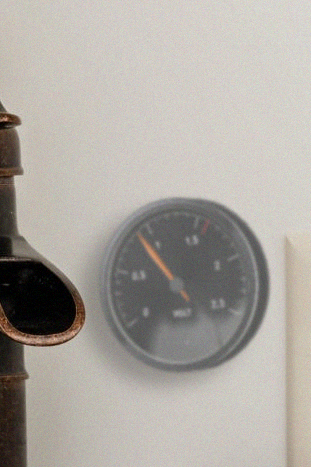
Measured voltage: 0.9 V
